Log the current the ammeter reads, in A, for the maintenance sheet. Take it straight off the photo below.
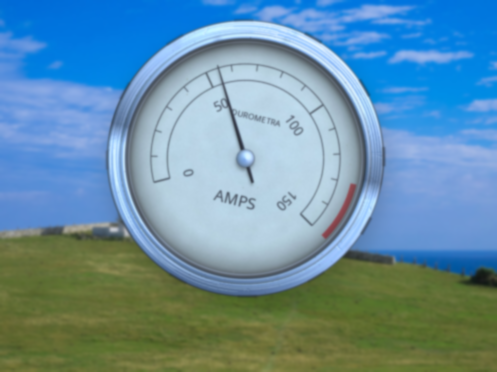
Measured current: 55 A
